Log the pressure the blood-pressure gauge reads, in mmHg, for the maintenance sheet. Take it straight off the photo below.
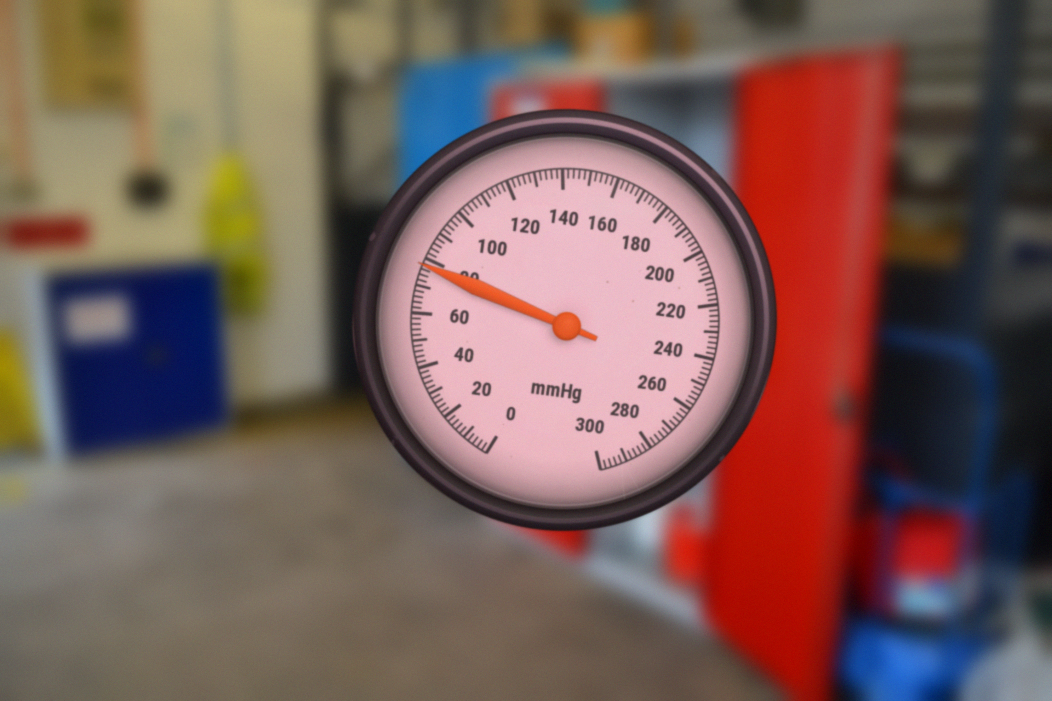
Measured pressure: 78 mmHg
